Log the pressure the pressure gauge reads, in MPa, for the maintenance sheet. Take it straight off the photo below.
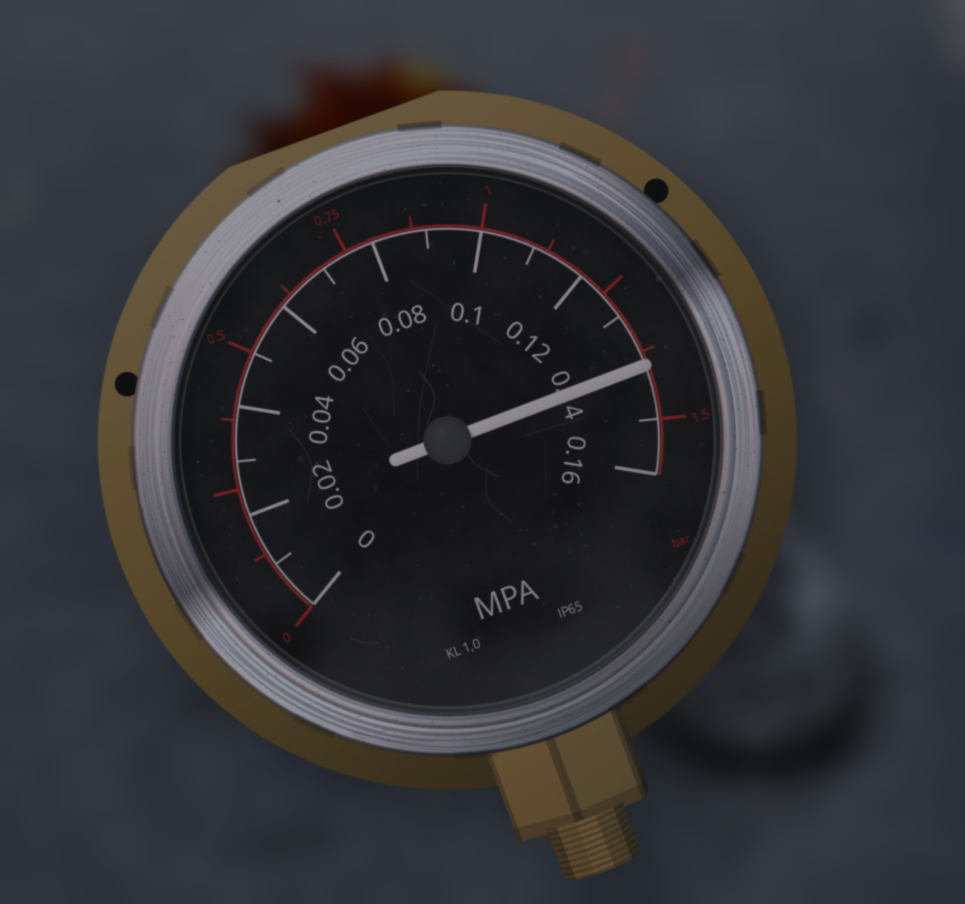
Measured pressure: 0.14 MPa
